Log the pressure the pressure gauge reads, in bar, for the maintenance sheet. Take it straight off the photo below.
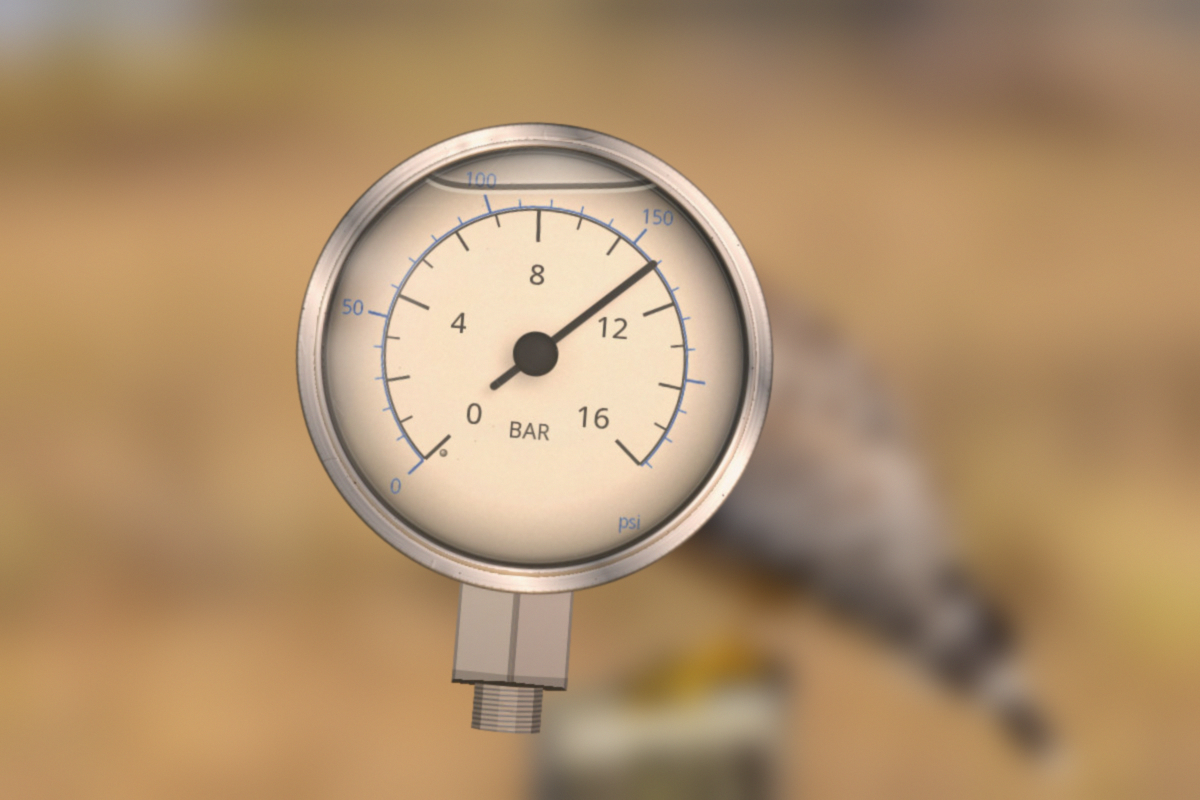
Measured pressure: 11 bar
